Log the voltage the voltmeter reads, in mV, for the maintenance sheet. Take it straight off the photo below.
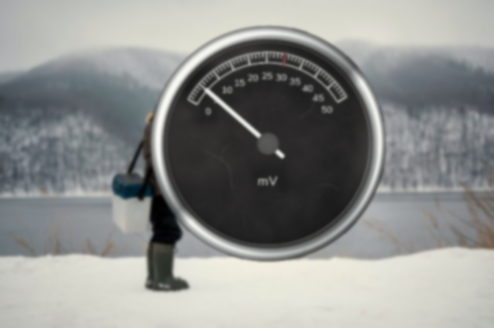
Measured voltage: 5 mV
